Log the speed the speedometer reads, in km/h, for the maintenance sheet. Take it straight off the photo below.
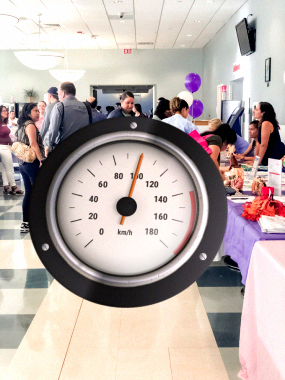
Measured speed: 100 km/h
